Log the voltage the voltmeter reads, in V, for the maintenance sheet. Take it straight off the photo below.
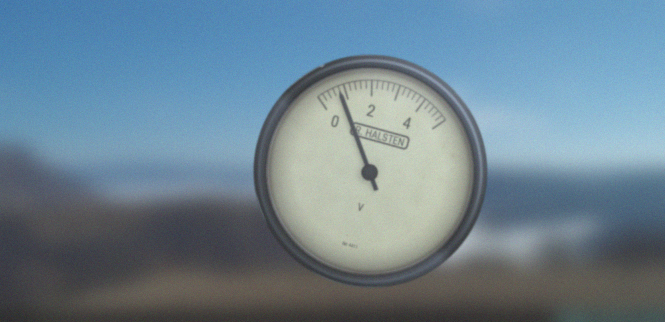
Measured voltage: 0.8 V
